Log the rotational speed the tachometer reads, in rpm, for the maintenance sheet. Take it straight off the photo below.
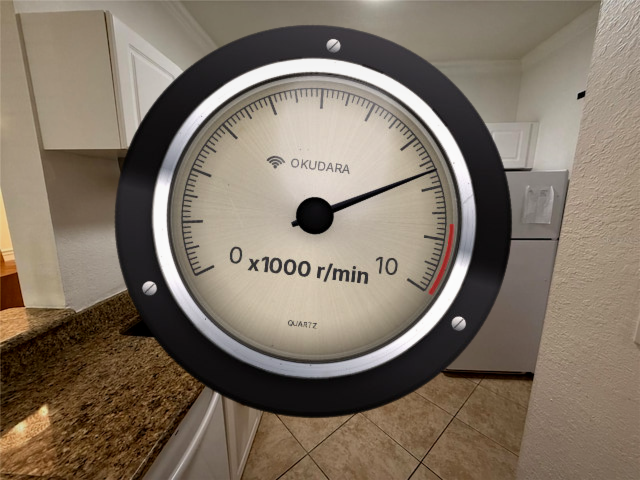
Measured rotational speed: 7700 rpm
